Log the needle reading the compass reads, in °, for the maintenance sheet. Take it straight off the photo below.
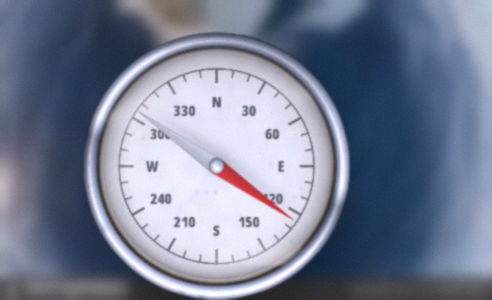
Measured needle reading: 125 °
